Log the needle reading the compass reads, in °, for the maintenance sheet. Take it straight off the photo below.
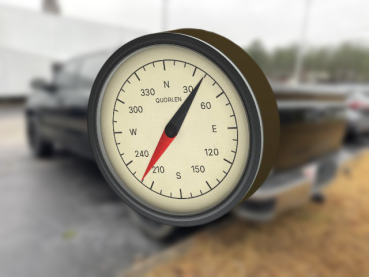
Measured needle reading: 220 °
